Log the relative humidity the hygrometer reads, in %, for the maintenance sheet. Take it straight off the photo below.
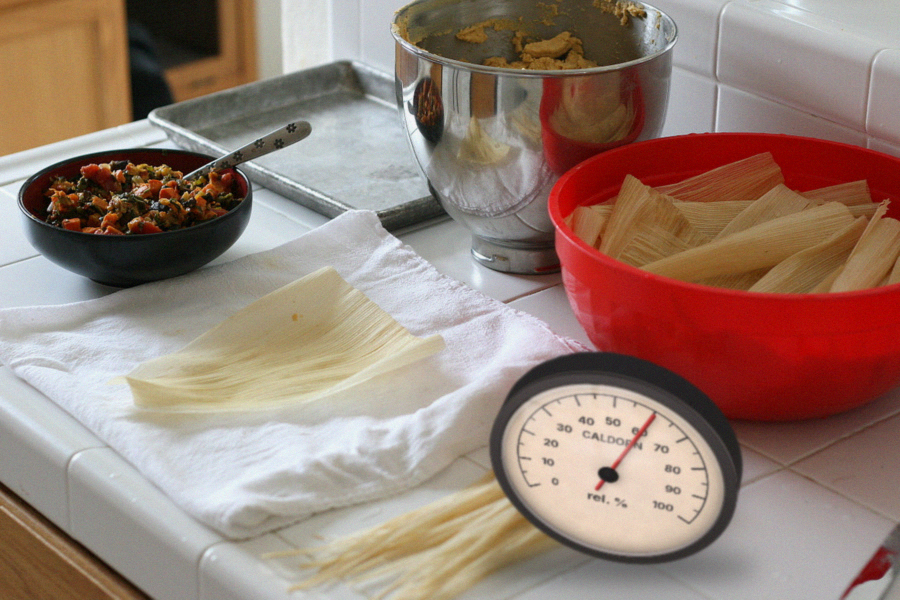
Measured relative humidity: 60 %
